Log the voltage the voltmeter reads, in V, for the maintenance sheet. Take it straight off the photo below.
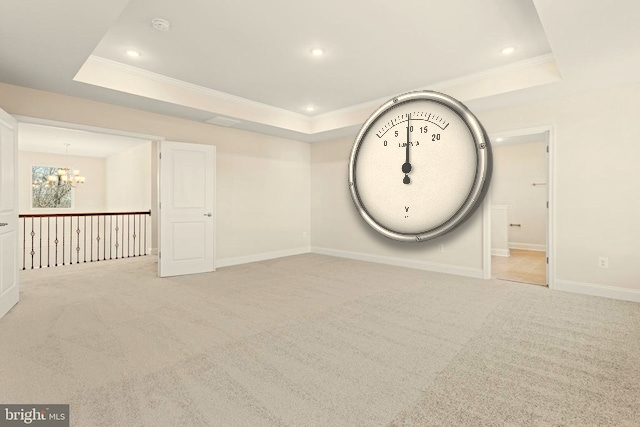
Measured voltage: 10 V
